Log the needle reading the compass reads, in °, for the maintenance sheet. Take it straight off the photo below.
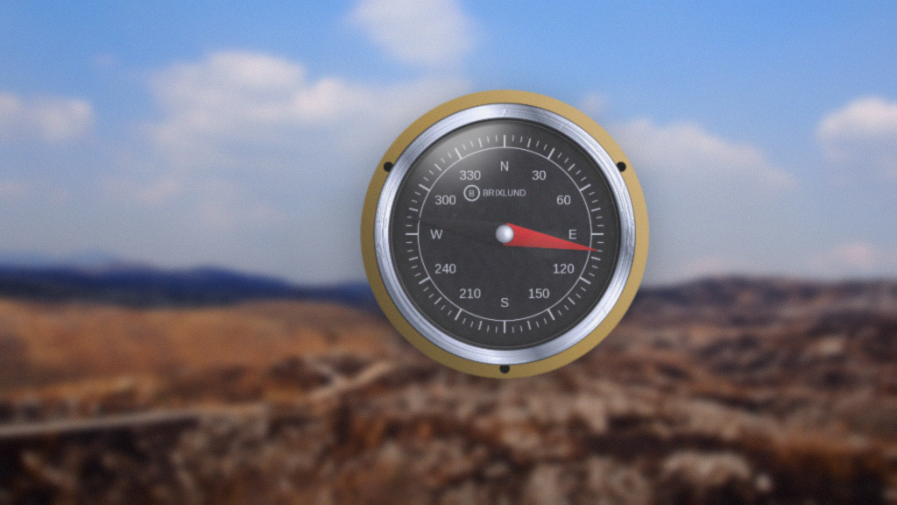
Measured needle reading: 100 °
